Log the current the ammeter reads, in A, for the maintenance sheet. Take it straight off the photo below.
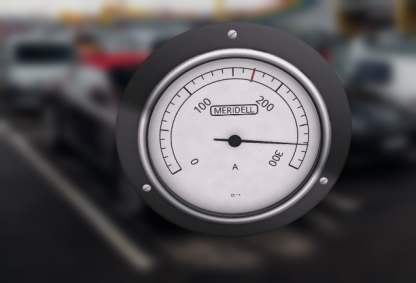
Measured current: 270 A
